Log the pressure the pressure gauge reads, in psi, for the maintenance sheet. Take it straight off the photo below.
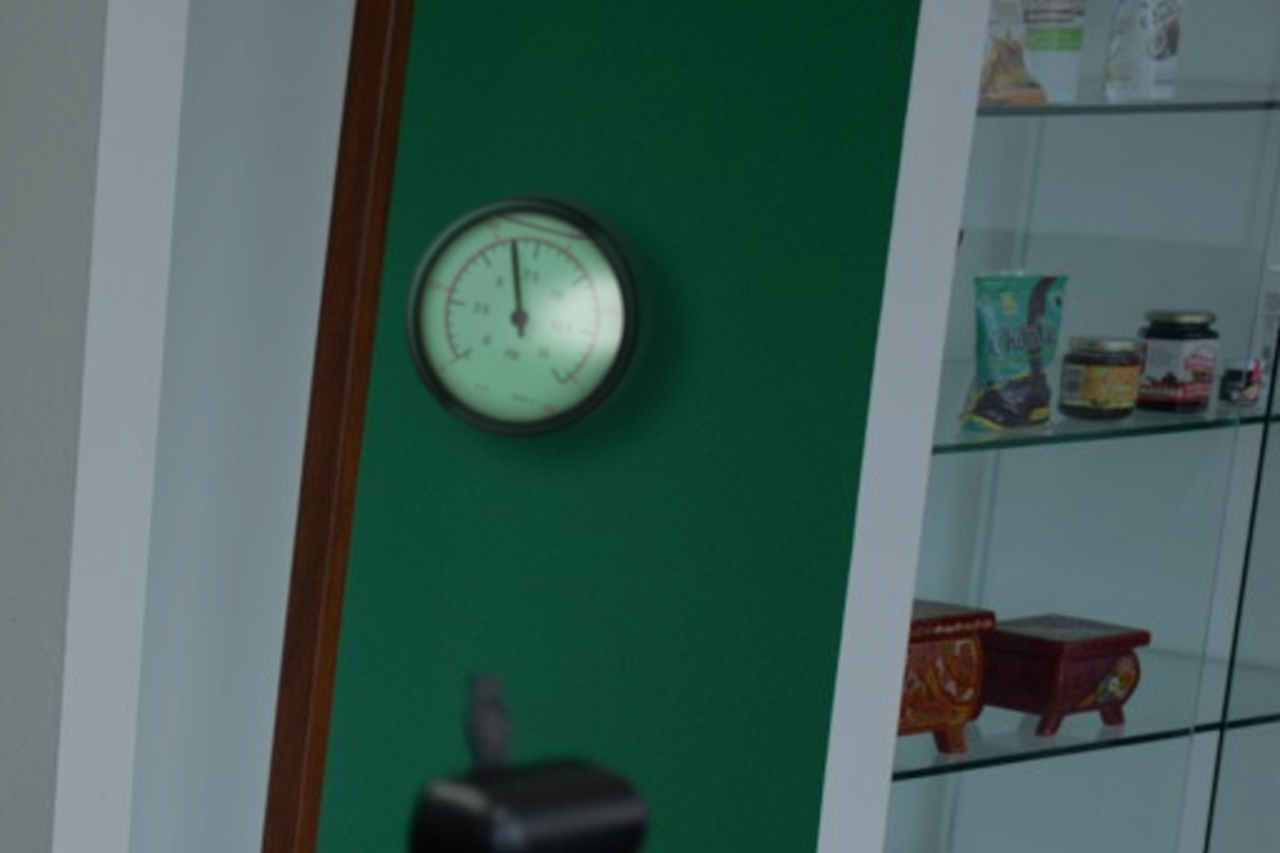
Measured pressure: 6.5 psi
